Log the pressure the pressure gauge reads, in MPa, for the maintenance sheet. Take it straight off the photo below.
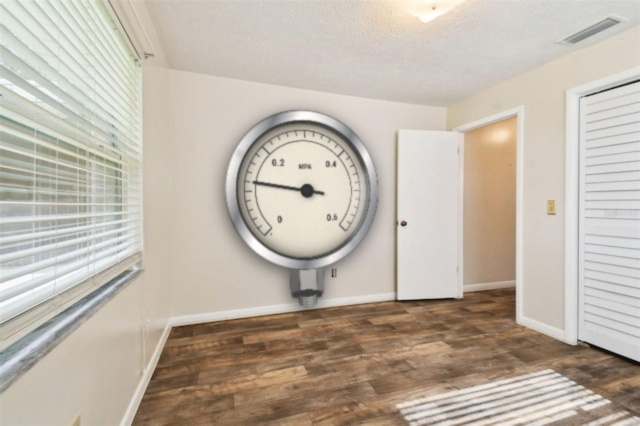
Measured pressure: 0.12 MPa
